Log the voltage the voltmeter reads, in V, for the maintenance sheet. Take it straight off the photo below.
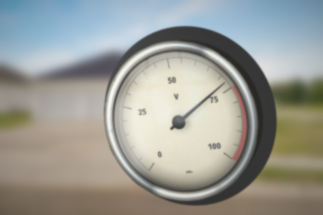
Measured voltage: 72.5 V
